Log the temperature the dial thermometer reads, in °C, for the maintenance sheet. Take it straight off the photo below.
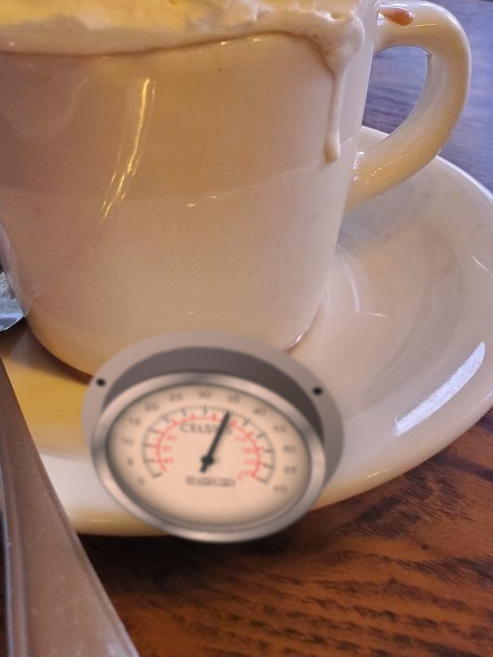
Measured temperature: 35 °C
